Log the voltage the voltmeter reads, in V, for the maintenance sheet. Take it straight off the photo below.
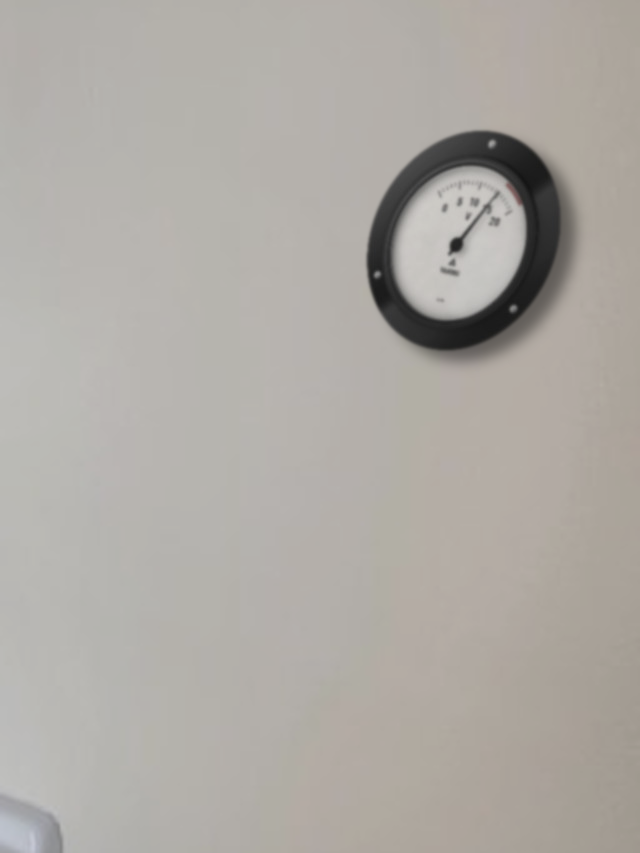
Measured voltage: 15 V
